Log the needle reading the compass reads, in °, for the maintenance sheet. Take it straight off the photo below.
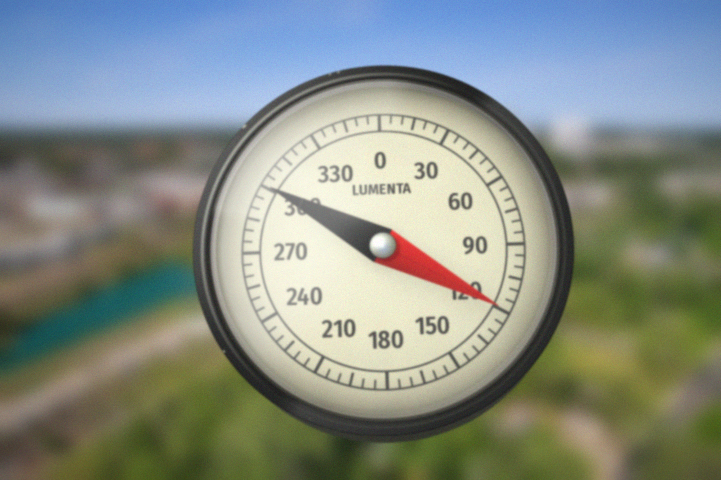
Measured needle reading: 120 °
